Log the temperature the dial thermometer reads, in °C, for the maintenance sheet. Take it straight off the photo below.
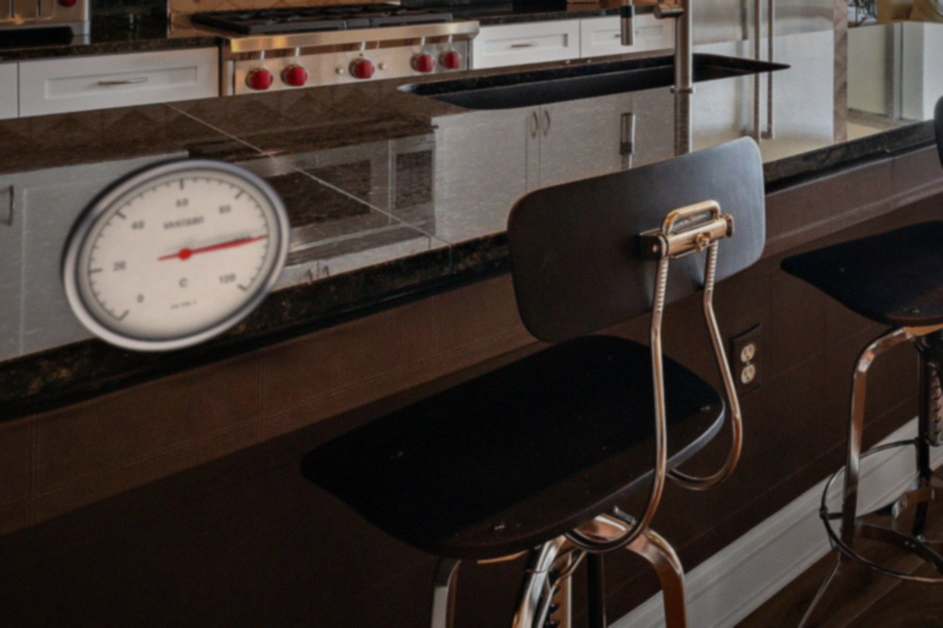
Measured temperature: 100 °C
